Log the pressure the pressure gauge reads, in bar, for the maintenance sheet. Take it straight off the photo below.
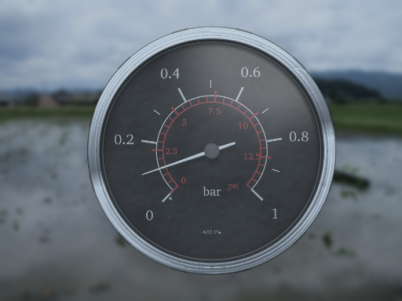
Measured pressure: 0.1 bar
